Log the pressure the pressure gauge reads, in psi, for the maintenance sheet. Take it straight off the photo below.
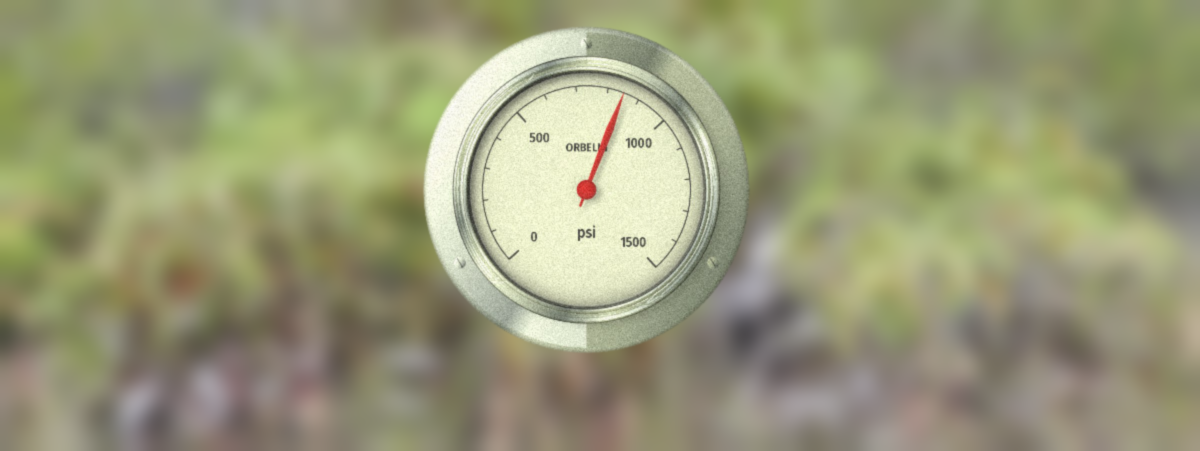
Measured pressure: 850 psi
